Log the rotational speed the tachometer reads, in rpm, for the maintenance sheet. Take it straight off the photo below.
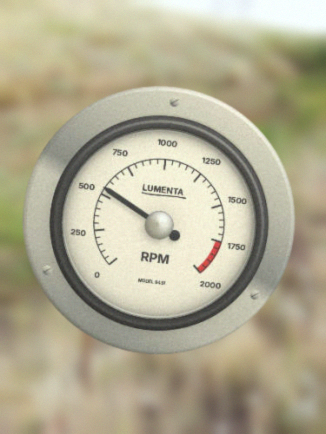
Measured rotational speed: 550 rpm
